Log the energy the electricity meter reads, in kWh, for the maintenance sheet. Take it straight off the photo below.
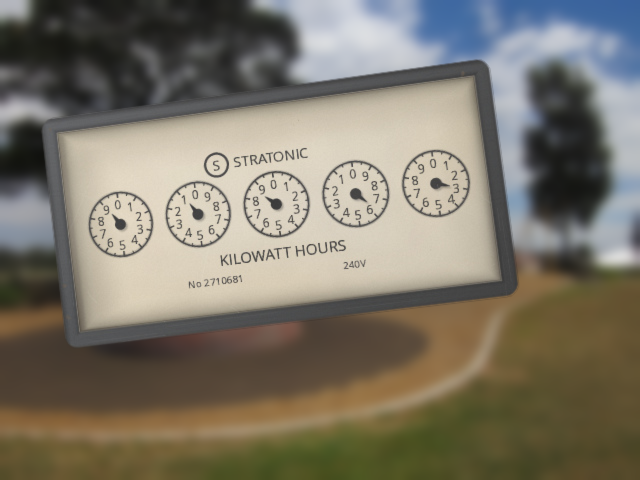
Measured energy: 90863 kWh
